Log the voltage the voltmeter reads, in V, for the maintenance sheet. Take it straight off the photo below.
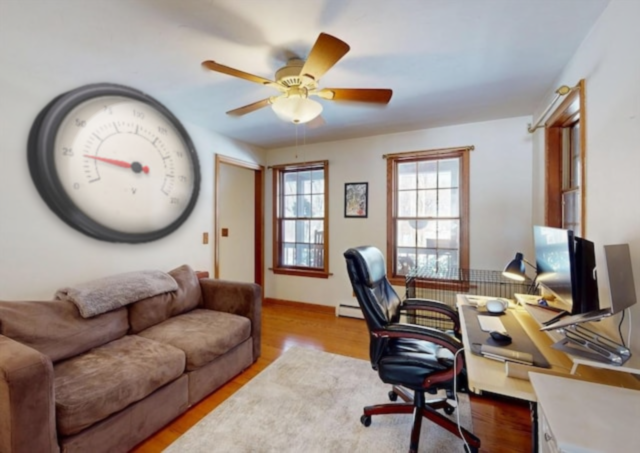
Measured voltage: 25 V
